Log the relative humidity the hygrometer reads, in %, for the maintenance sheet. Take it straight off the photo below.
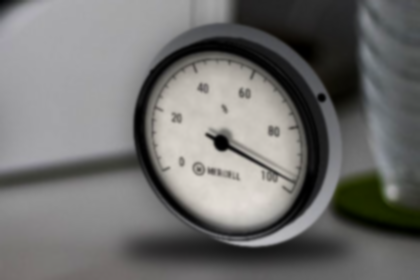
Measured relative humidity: 96 %
